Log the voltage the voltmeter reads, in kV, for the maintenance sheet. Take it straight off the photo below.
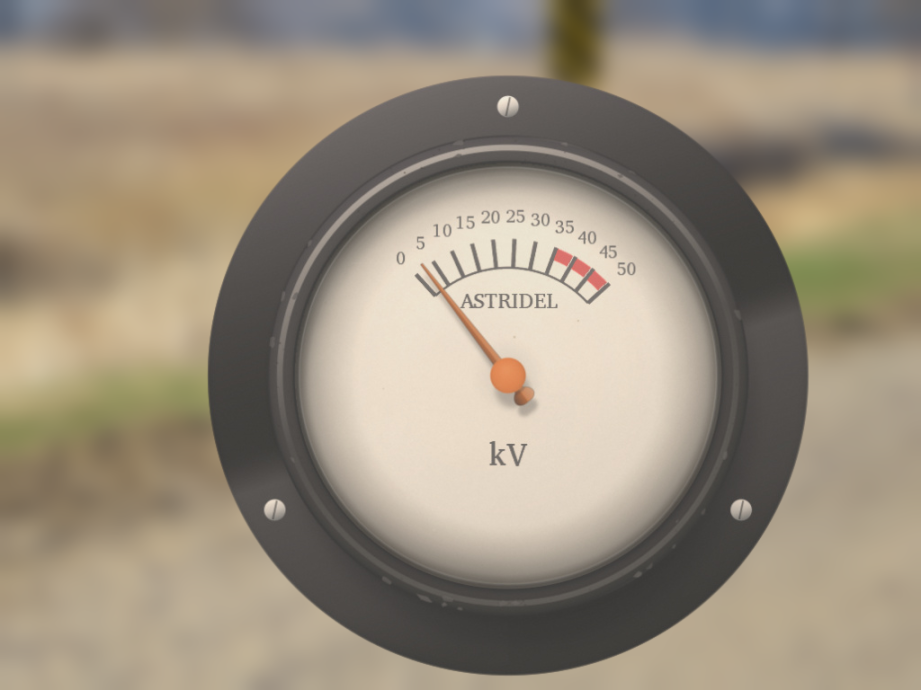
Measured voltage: 2.5 kV
